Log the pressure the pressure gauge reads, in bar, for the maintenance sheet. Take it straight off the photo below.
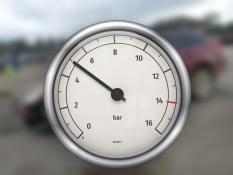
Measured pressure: 5 bar
